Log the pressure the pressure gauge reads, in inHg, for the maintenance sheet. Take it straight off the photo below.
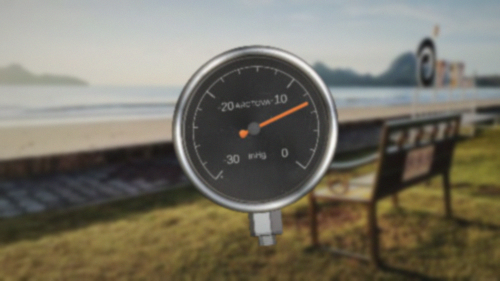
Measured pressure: -7 inHg
